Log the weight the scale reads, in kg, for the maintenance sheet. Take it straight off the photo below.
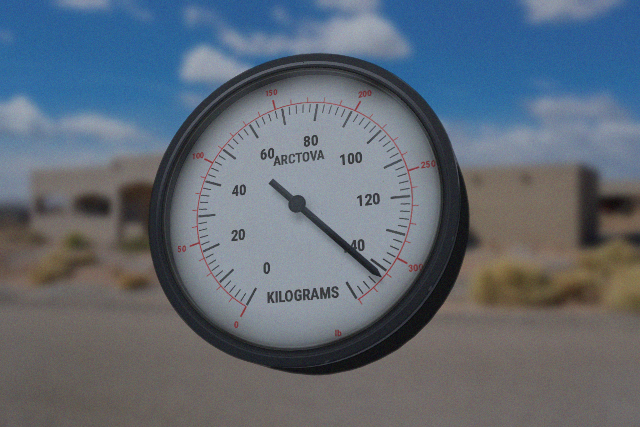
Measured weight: 142 kg
